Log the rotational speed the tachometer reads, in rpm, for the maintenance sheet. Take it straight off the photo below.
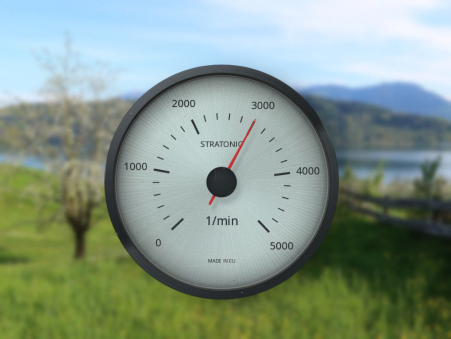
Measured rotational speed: 3000 rpm
